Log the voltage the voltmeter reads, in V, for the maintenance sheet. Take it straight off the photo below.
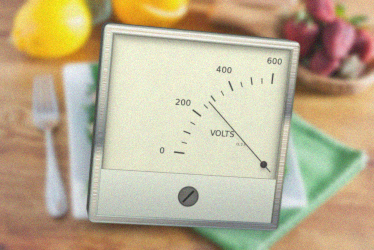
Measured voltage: 275 V
